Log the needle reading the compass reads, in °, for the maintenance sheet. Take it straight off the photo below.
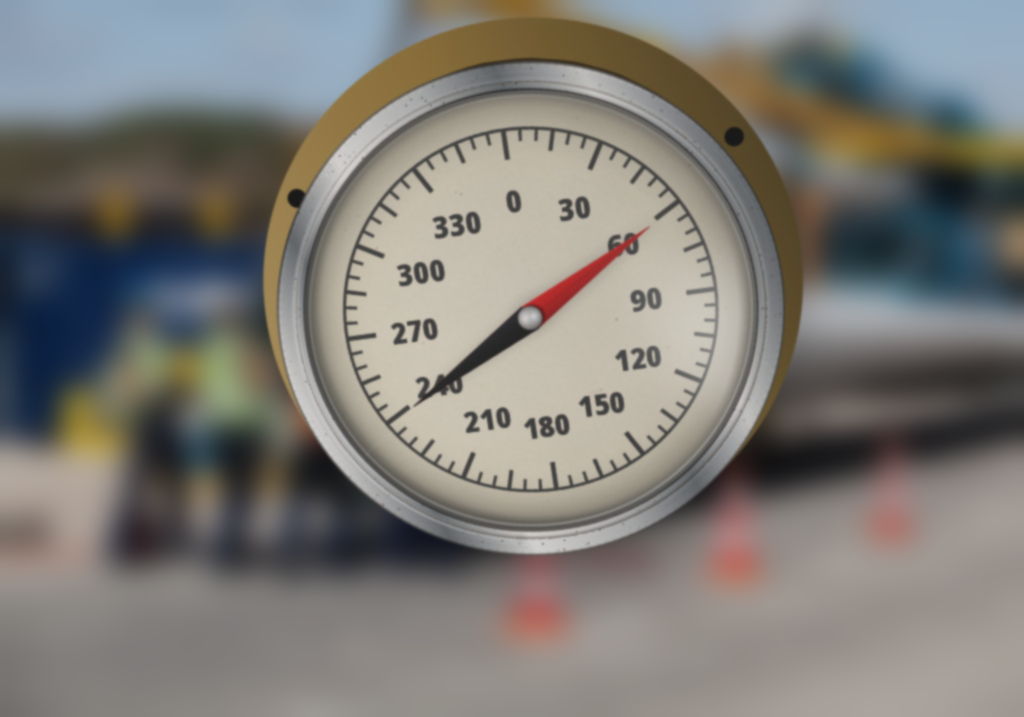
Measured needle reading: 60 °
